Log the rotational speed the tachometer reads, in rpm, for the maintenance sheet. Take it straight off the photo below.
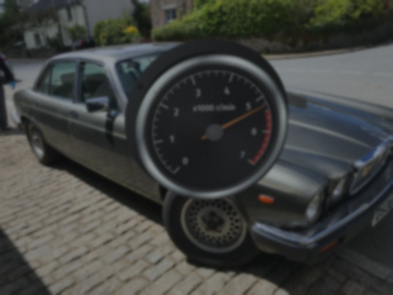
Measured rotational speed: 5200 rpm
